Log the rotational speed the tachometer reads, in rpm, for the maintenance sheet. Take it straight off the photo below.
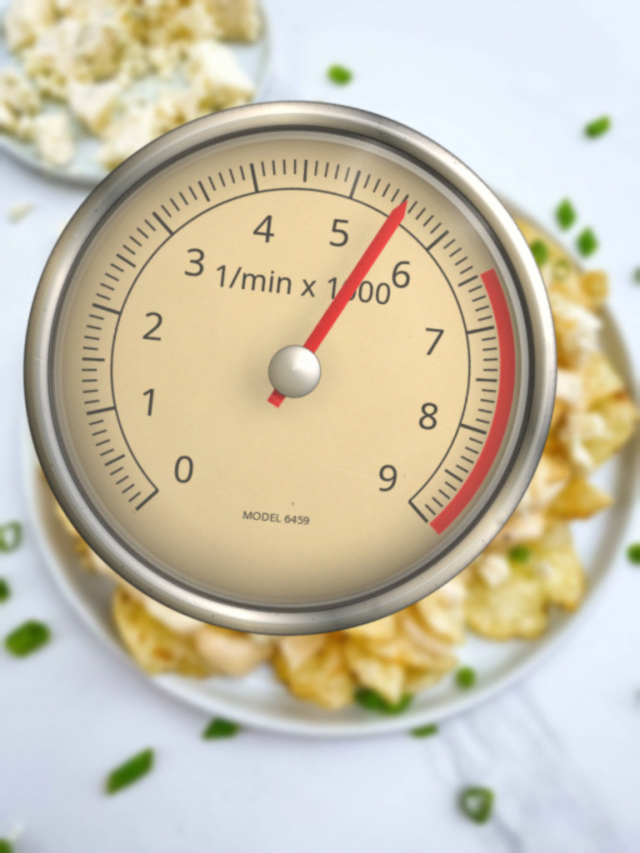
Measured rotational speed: 5500 rpm
